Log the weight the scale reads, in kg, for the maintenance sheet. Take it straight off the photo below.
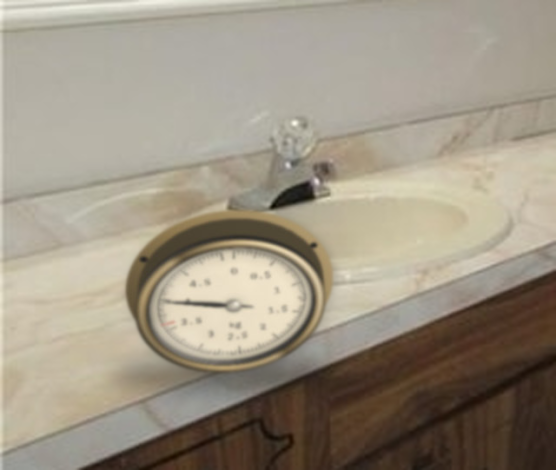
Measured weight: 4 kg
